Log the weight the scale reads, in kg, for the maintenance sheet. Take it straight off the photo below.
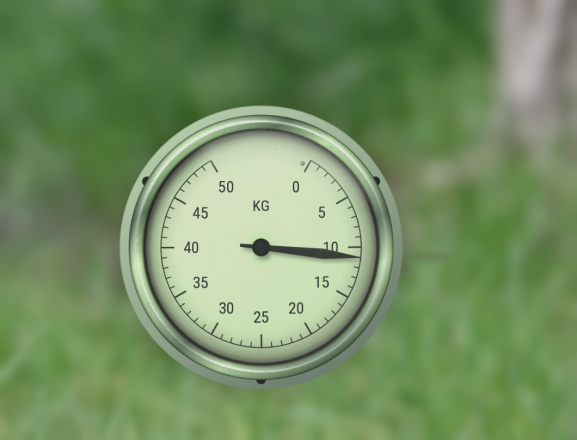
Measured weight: 11 kg
